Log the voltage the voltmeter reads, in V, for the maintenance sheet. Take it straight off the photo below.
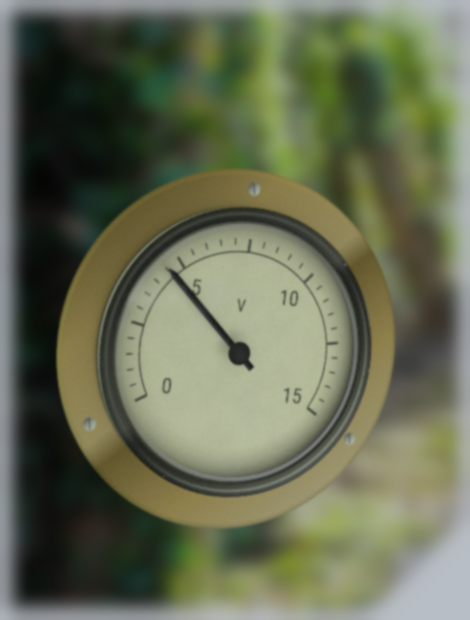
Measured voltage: 4.5 V
